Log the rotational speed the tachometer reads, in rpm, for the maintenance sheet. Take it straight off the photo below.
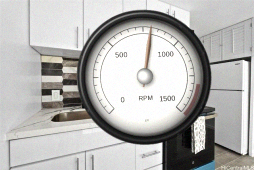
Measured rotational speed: 800 rpm
